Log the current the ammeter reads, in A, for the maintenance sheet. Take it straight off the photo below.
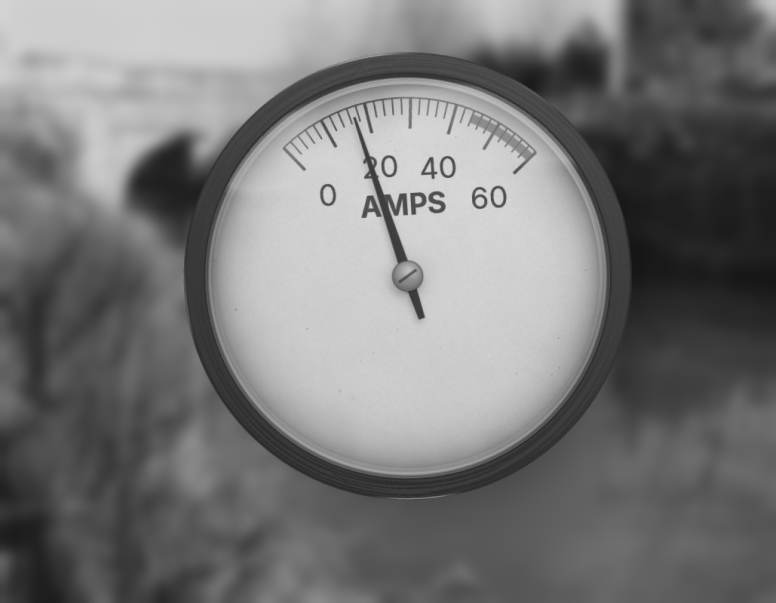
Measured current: 17 A
